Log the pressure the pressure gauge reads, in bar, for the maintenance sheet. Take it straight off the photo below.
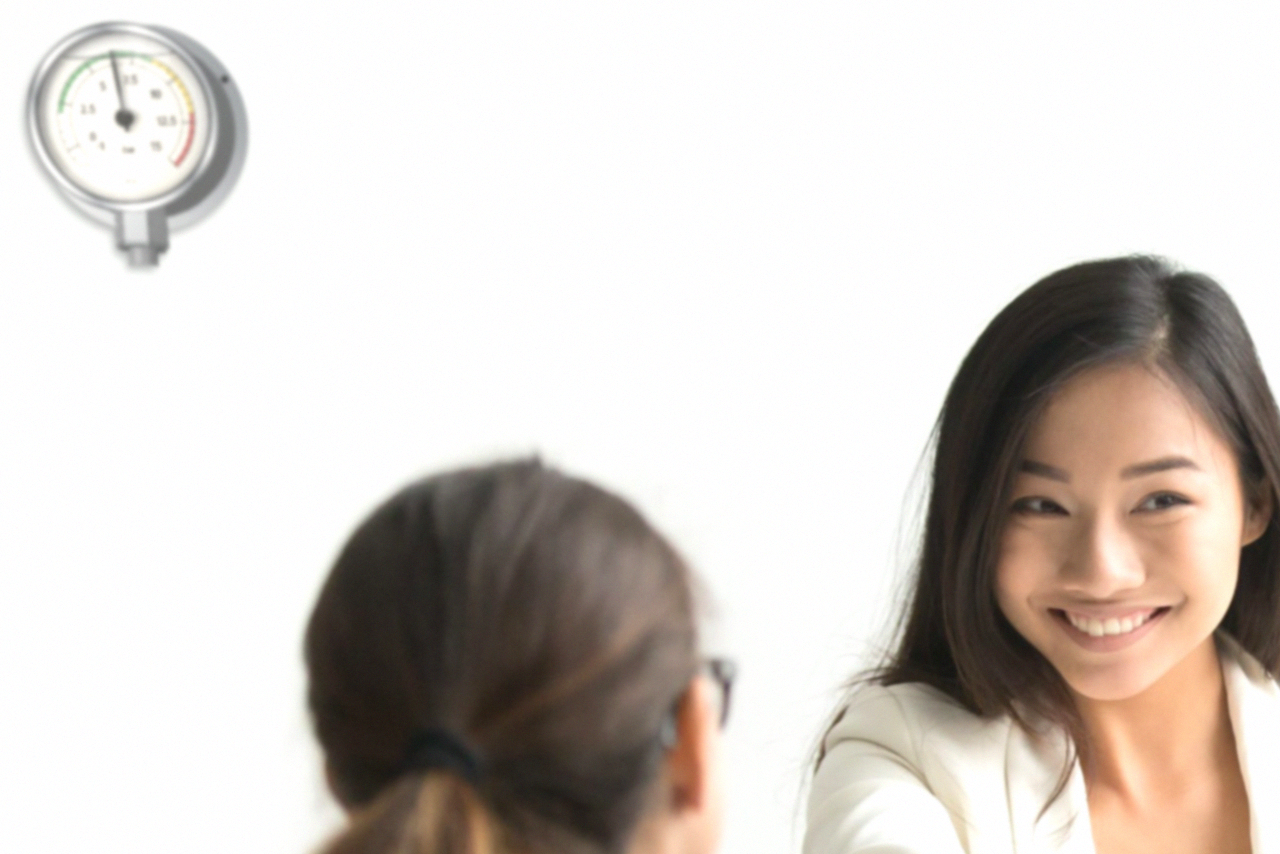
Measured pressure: 6.5 bar
